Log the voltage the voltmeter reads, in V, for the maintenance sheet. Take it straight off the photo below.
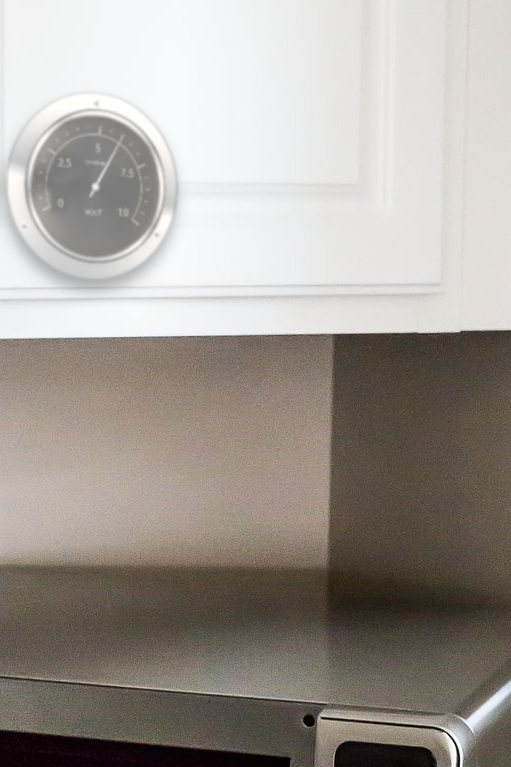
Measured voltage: 6 V
